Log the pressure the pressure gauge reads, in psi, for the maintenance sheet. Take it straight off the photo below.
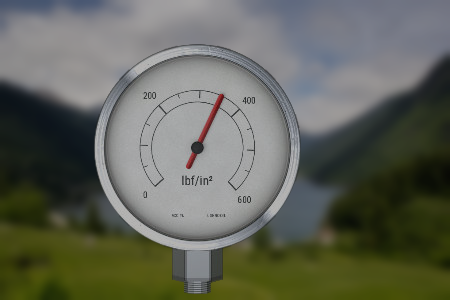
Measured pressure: 350 psi
